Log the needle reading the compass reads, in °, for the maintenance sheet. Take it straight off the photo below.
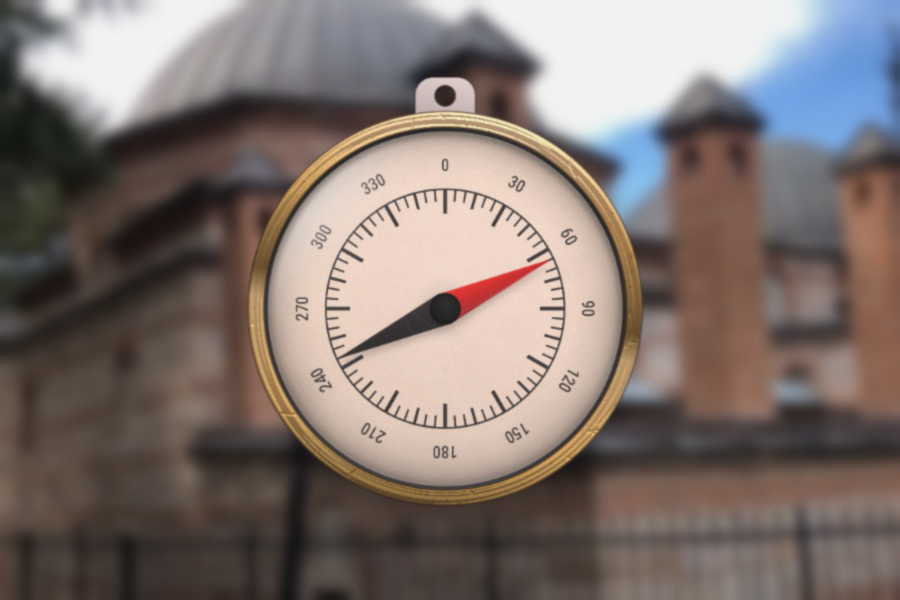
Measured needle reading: 65 °
